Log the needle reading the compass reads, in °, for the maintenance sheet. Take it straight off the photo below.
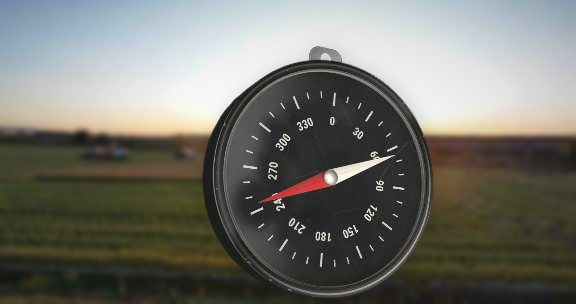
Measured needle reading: 245 °
